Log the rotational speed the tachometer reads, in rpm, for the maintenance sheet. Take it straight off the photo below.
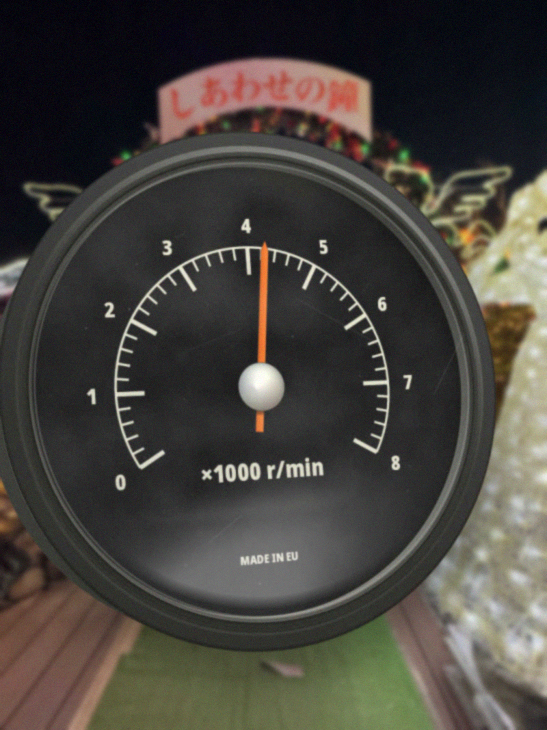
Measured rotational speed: 4200 rpm
